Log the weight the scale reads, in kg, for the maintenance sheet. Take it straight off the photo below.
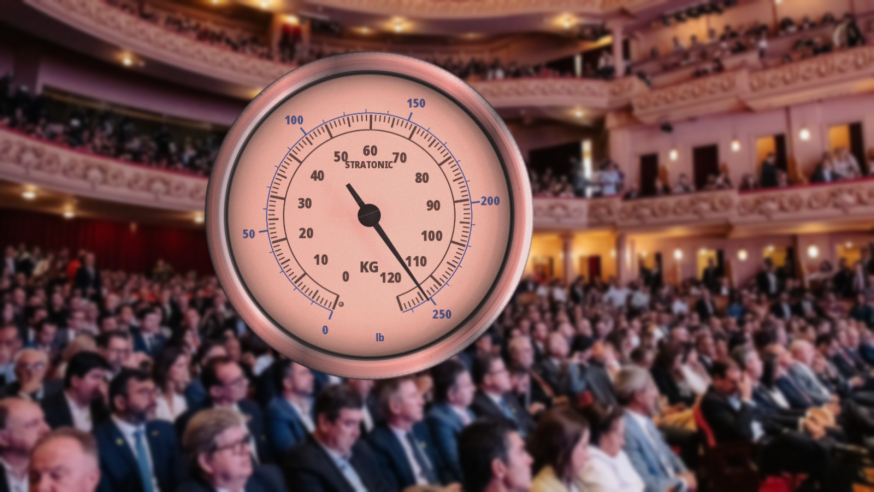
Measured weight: 114 kg
